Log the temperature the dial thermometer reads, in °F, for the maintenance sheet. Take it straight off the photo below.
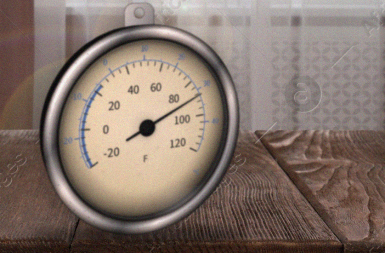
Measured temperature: 88 °F
